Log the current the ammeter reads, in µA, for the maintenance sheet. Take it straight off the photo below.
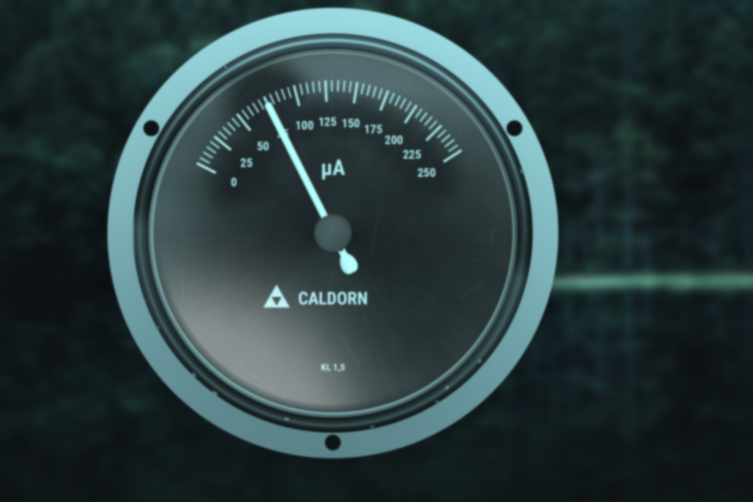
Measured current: 75 µA
